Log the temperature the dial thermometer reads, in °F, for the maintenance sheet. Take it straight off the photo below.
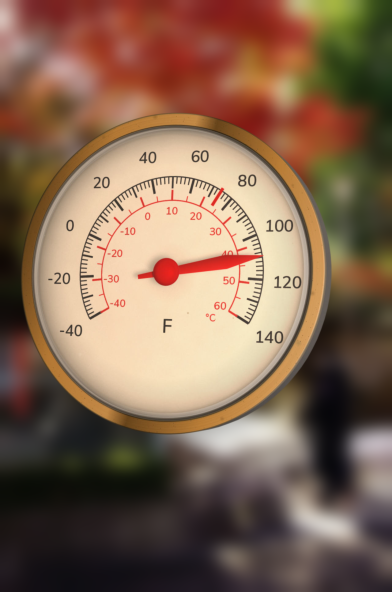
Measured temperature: 110 °F
